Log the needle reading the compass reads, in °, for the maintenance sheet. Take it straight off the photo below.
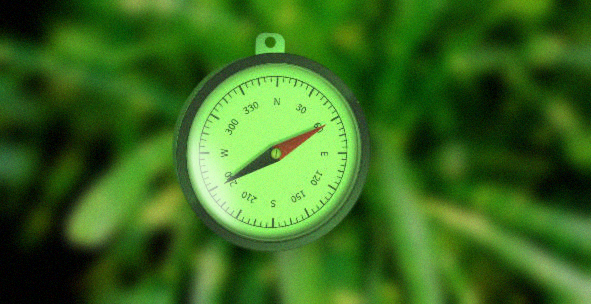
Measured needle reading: 60 °
